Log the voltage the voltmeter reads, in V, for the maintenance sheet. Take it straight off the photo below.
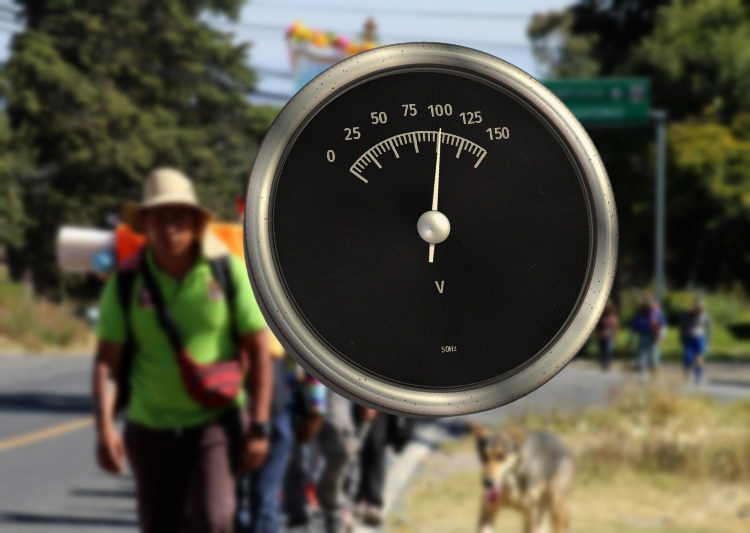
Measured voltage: 100 V
